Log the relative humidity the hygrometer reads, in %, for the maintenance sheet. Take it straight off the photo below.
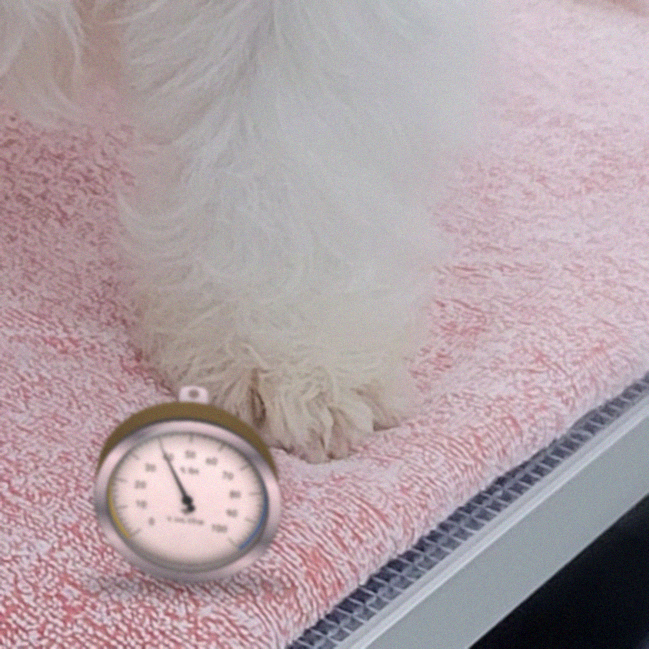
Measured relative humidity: 40 %
